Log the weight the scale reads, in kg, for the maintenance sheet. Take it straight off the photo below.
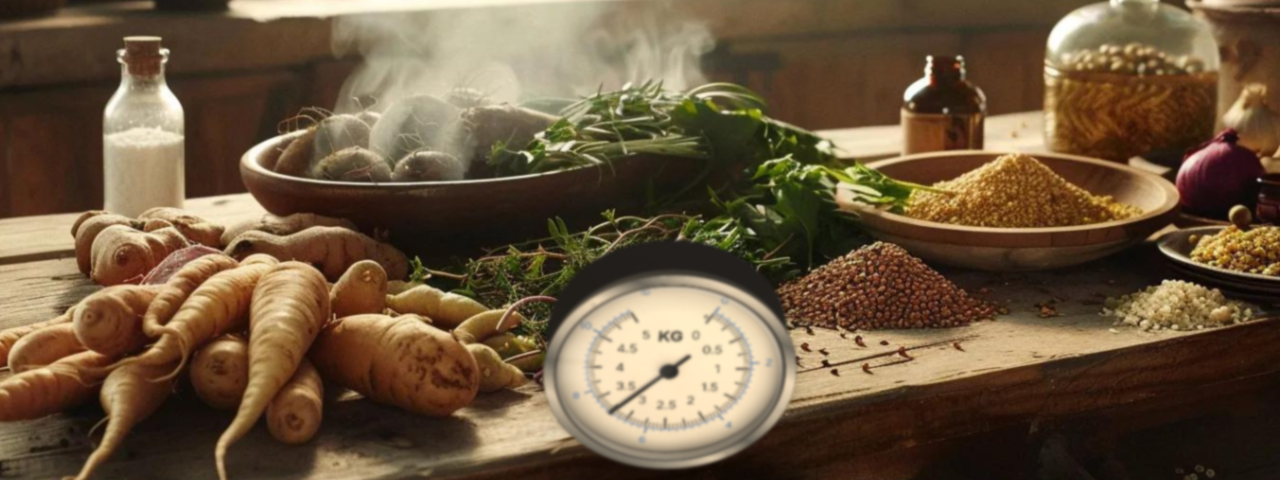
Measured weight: 3.25 kg
